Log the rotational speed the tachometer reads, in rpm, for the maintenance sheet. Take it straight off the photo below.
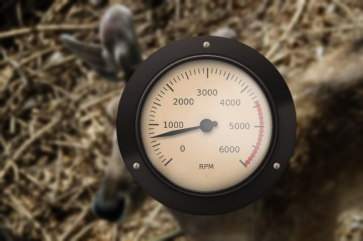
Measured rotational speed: 700 rpm
